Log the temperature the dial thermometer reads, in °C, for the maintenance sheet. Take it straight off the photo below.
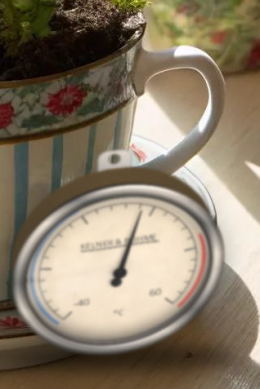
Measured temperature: 16 °C
